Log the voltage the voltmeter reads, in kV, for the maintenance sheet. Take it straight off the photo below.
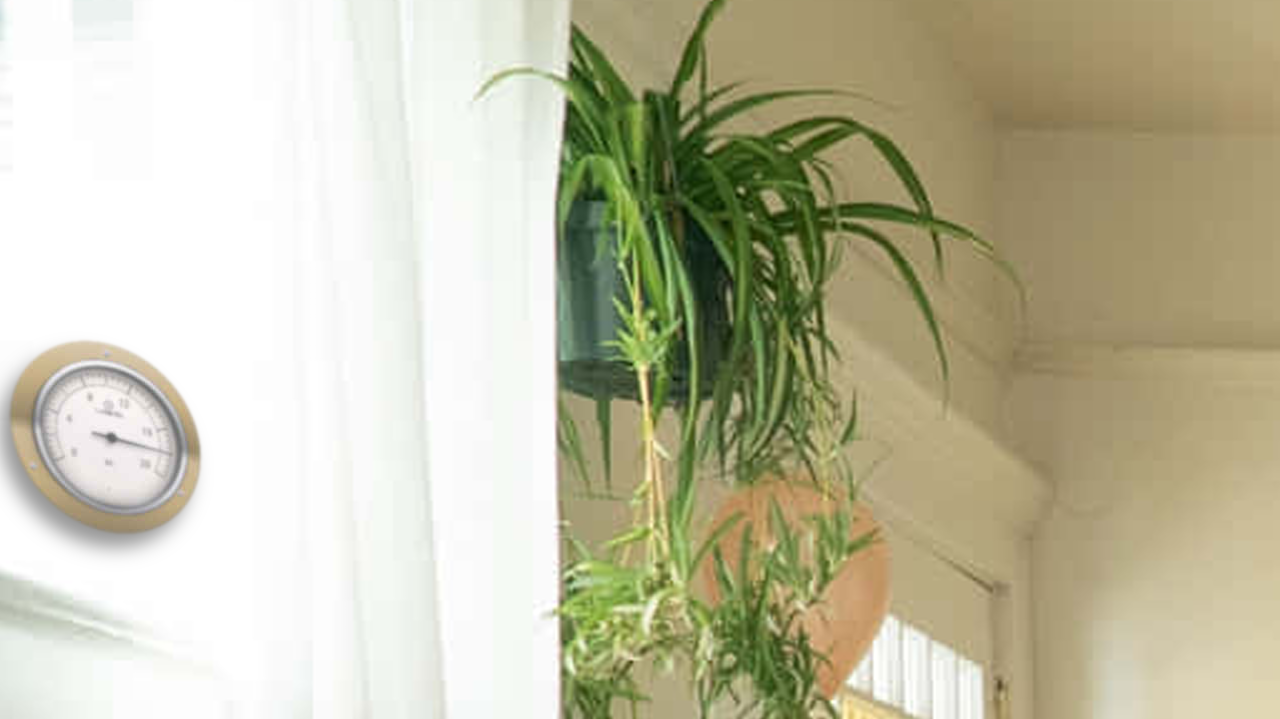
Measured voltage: 18 kV
